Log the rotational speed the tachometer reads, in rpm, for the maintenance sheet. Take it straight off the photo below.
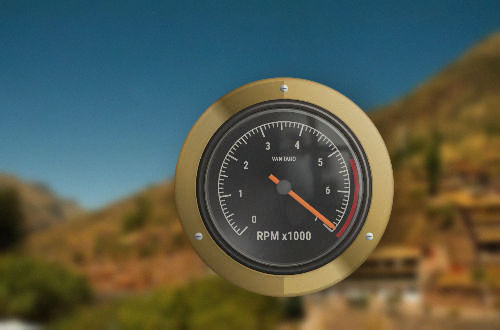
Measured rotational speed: 6900 rpm
